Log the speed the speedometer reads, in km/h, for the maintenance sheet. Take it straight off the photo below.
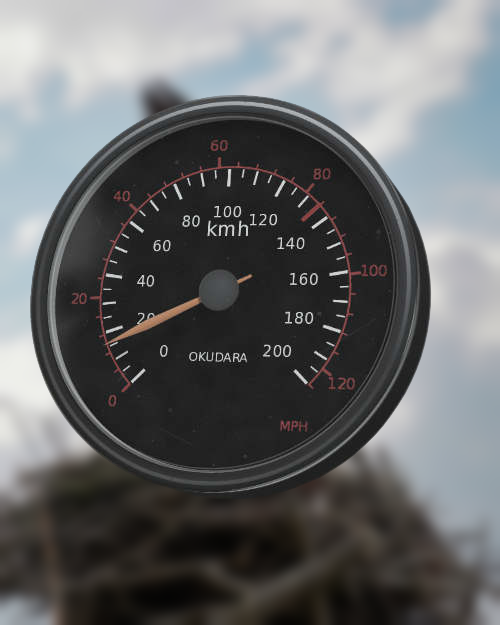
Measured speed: 15 km/h
